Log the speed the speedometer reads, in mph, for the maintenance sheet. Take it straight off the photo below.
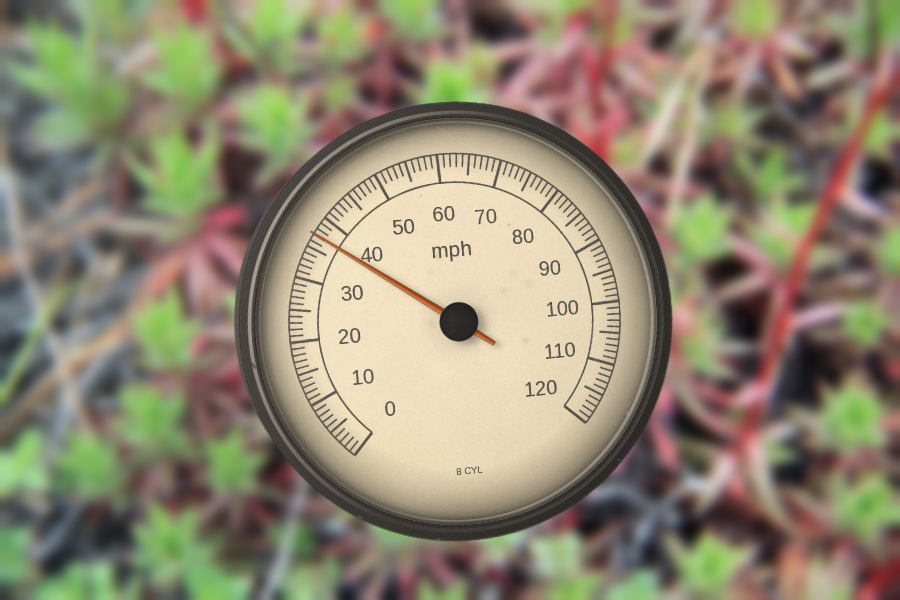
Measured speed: 37 mph
